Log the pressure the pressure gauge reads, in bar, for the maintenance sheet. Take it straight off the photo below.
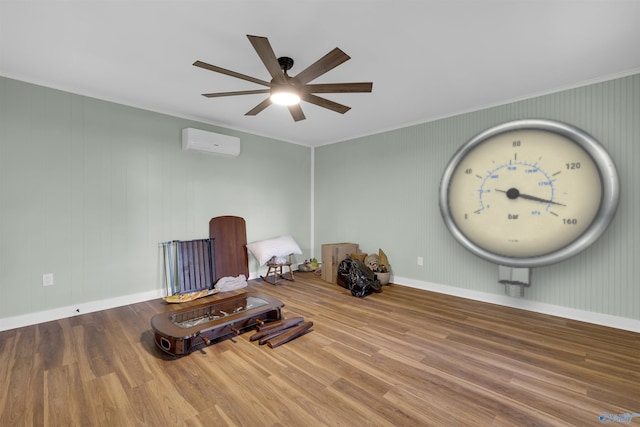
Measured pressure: 150 bar
